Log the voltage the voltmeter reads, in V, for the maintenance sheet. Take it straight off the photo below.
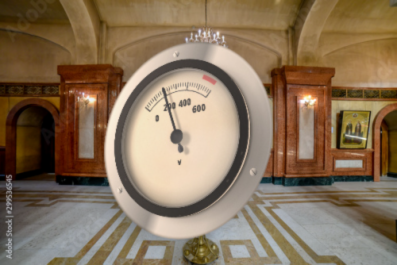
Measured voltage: 200 V
